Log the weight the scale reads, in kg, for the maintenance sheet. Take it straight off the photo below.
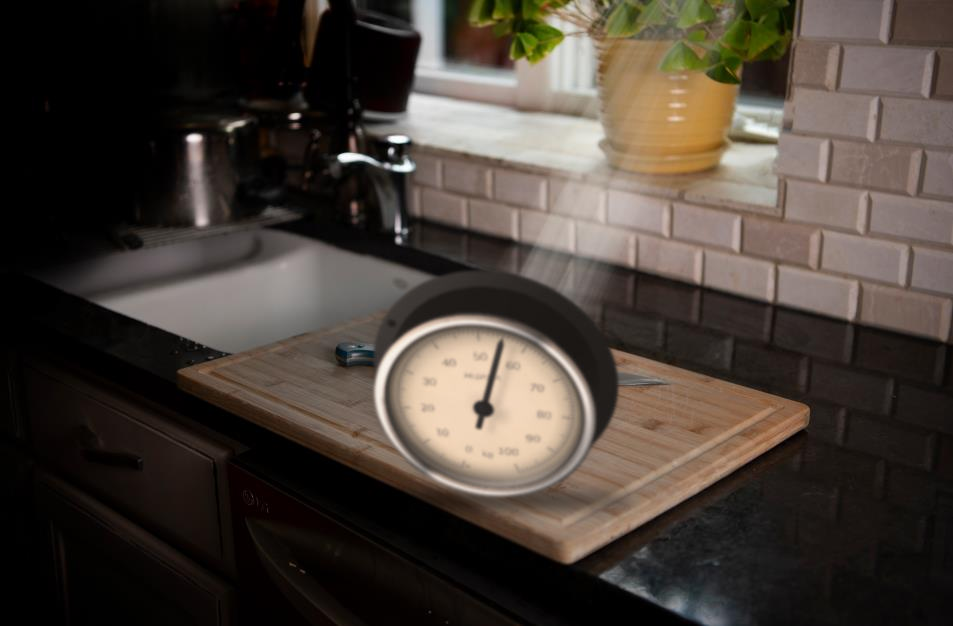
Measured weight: 55 kg
